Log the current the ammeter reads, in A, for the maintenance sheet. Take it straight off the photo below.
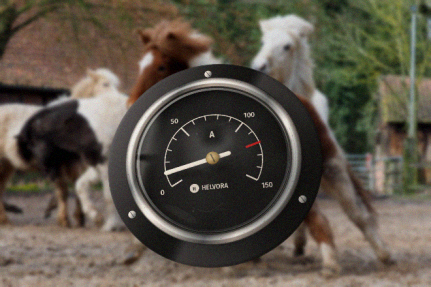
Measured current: 10 A
